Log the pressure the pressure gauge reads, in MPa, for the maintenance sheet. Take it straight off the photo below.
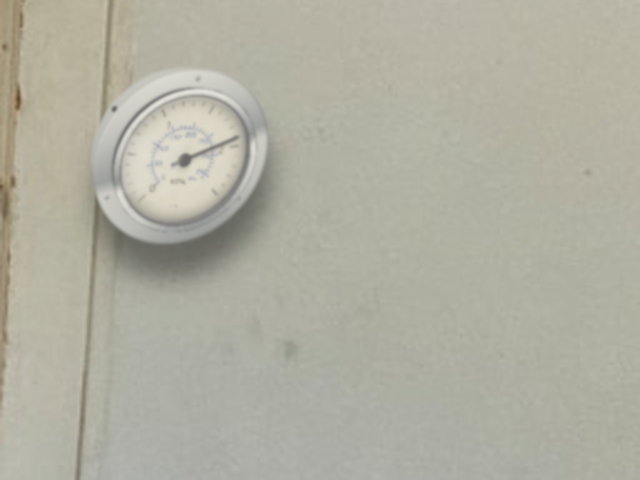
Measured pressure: 1.9 MPa
